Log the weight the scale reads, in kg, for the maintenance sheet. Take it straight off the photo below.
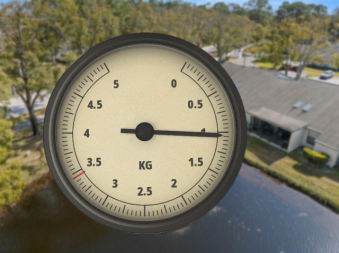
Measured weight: 1.05 kg
